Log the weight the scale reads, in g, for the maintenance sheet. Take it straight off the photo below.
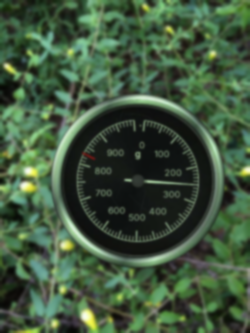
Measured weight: 250 g
